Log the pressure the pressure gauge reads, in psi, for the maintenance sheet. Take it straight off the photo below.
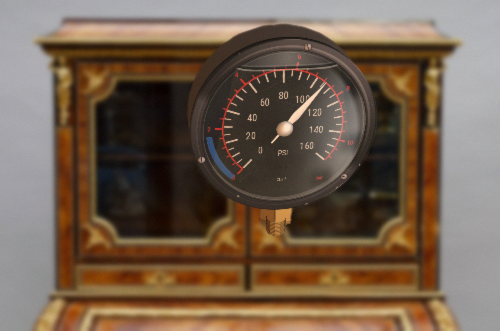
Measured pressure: 105 psi
